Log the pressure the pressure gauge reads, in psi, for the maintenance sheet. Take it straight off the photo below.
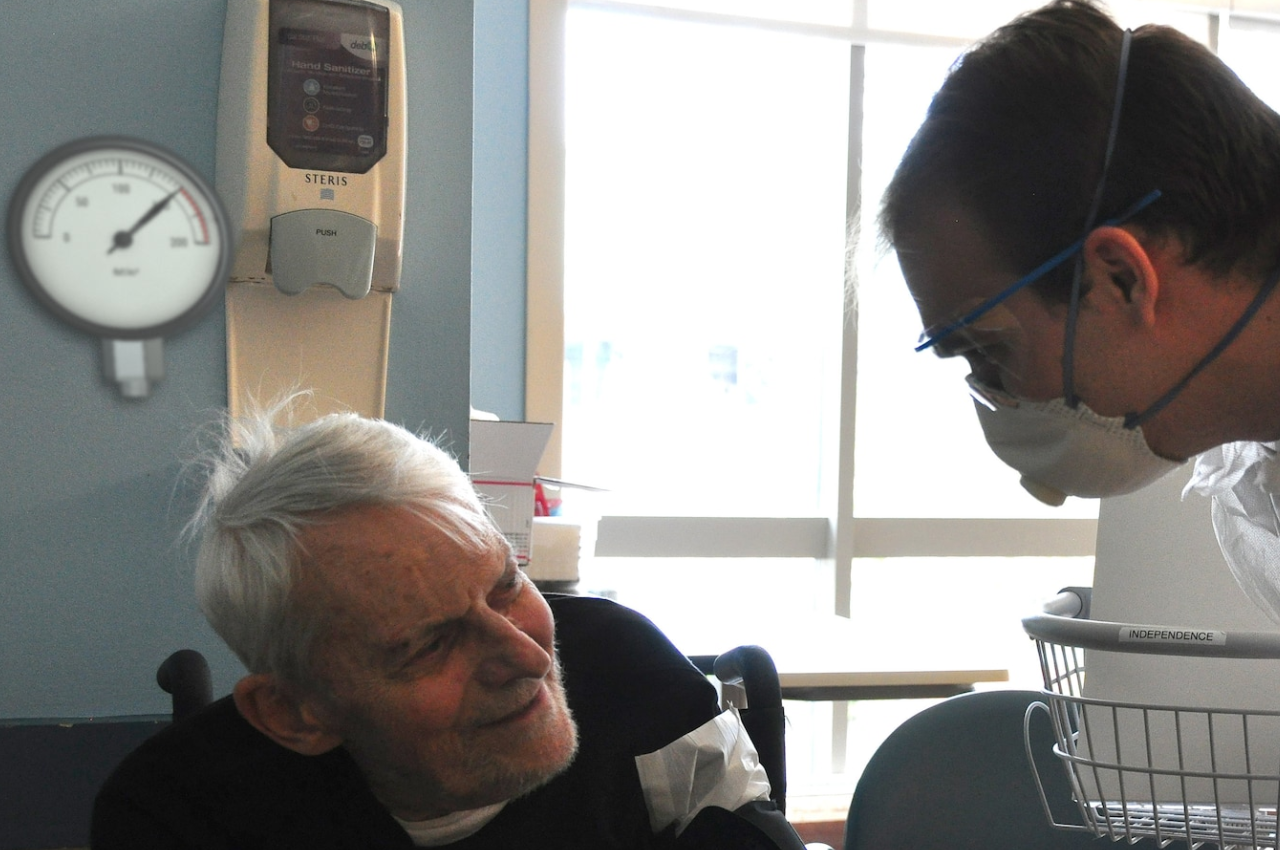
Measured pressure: 150 psi
